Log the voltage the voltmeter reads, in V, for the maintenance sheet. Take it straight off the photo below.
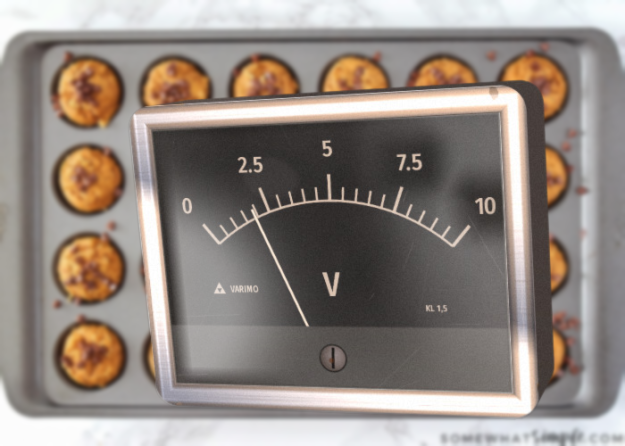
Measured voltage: 2 V
